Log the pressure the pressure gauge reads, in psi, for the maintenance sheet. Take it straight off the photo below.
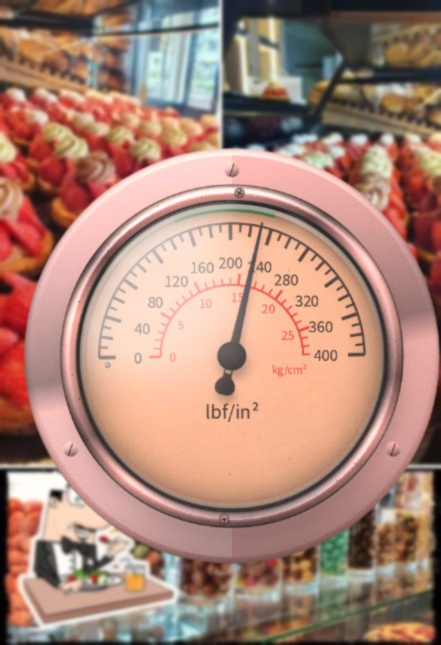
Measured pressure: 230 psi
